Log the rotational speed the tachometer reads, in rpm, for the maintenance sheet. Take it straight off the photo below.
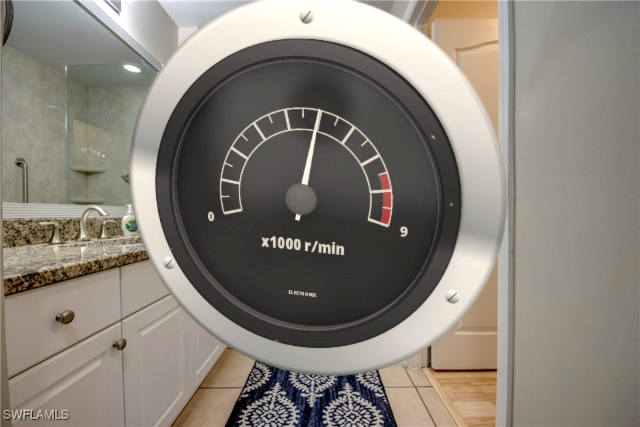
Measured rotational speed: 5000 rpm
